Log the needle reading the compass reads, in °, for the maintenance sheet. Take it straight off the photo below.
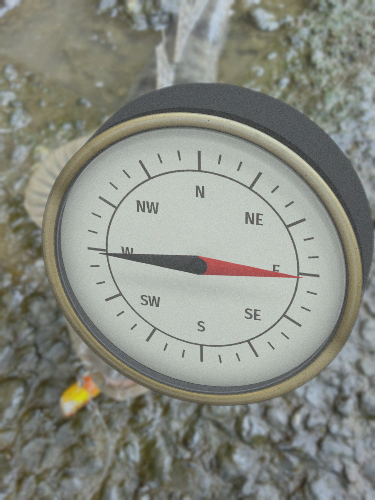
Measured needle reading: 90 °
